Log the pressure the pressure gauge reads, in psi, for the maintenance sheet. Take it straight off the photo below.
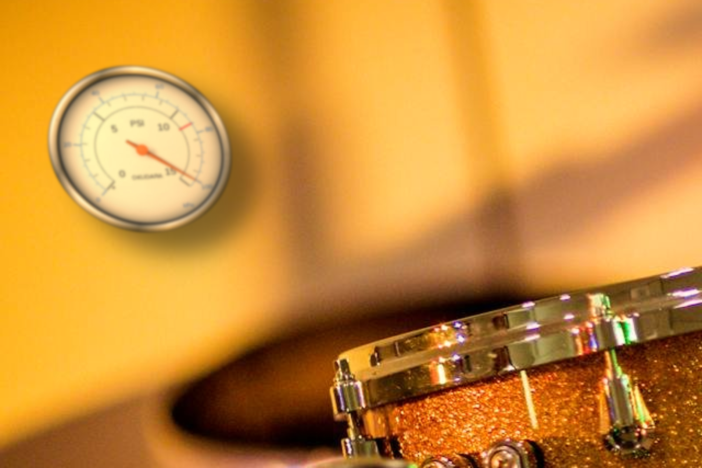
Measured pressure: 14.5 psi
